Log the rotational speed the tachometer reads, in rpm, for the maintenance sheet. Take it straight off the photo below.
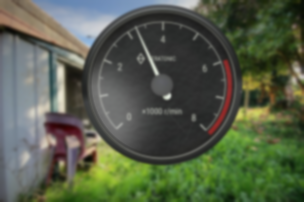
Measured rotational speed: 3250 rpm
